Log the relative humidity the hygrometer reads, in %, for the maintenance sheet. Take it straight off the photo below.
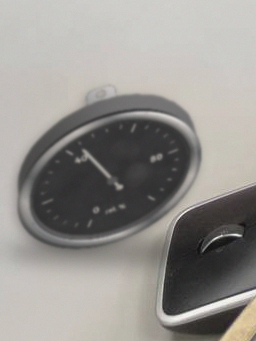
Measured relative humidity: 44 %
